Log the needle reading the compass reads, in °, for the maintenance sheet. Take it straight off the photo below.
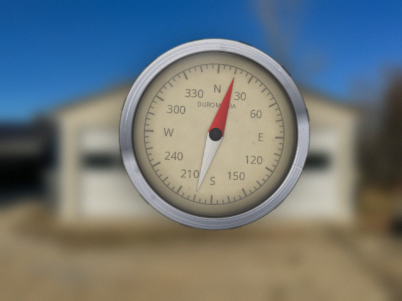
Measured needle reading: 15 °
